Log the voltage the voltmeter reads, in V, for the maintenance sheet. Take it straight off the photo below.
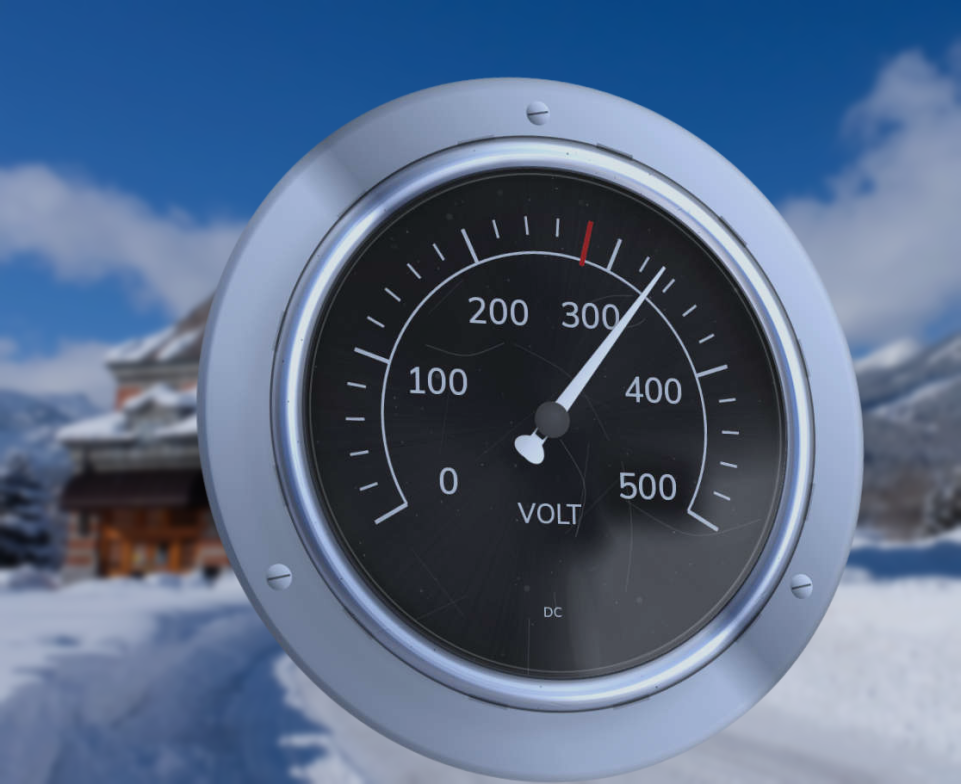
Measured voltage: 330 V
